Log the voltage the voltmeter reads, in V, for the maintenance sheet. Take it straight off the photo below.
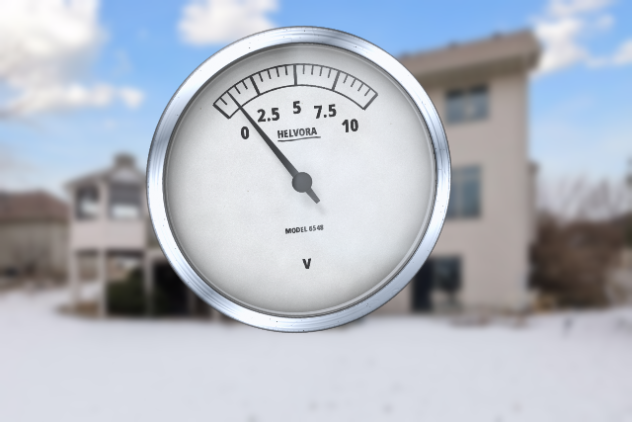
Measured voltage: 1 V
